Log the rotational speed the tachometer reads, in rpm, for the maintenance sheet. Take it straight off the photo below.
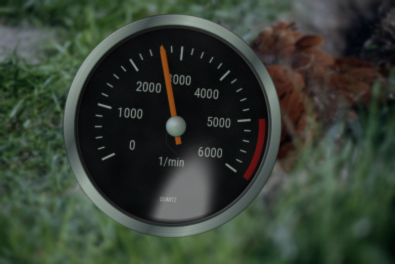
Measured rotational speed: 2600 rpm
